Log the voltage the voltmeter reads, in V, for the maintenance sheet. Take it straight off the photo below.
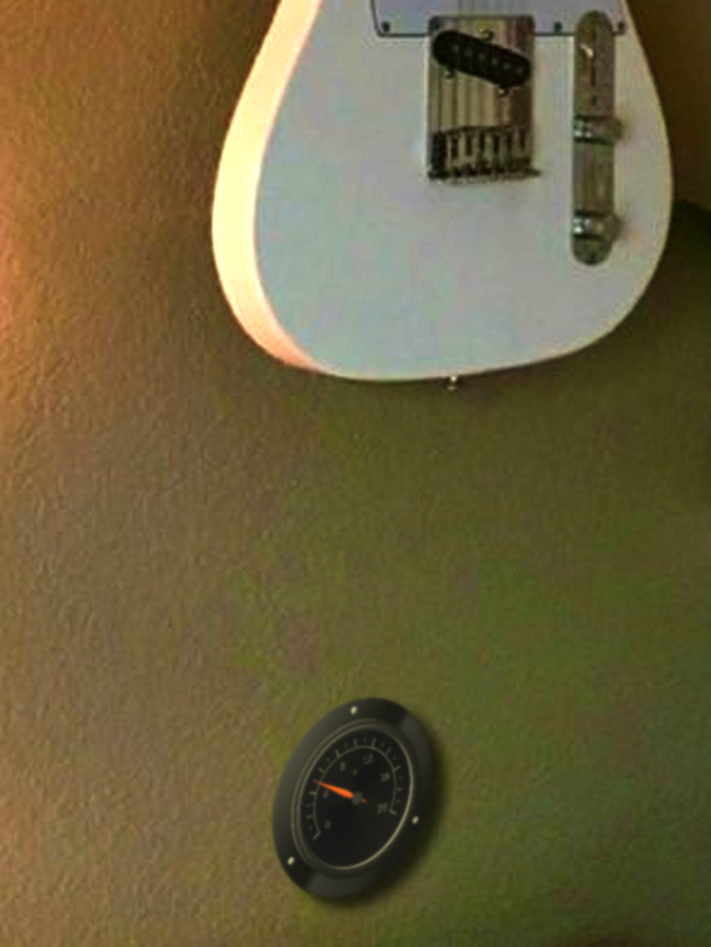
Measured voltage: 5 V
